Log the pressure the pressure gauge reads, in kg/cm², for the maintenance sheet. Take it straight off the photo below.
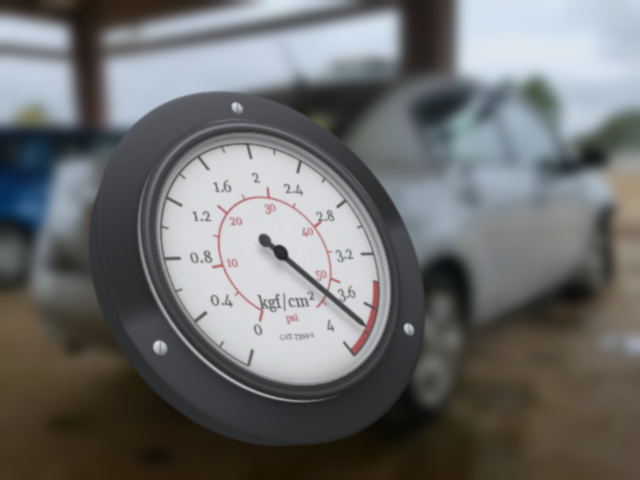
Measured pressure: 3.8 kg/cm²
